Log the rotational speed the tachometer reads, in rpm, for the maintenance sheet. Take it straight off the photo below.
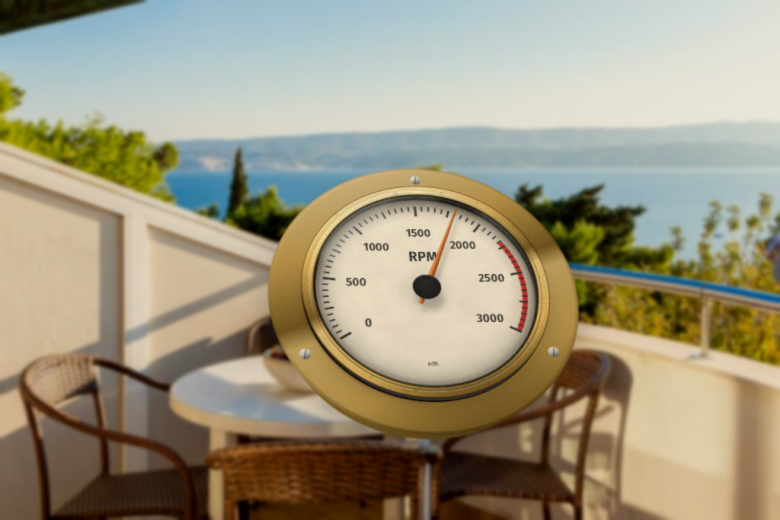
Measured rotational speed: 1800 rpm
